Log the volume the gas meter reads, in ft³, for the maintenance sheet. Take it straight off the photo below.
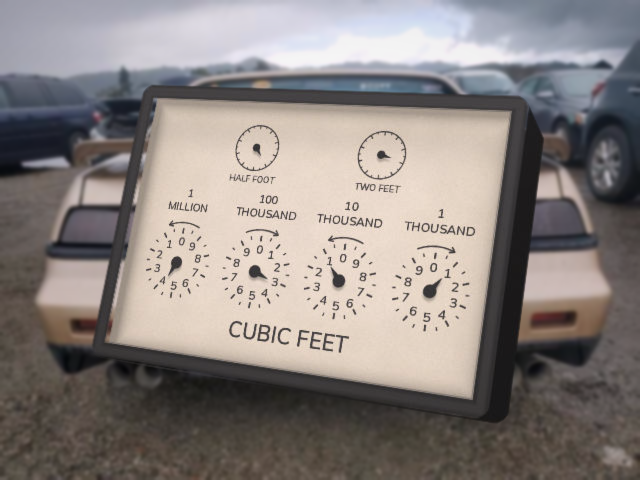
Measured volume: 431100 ft³
